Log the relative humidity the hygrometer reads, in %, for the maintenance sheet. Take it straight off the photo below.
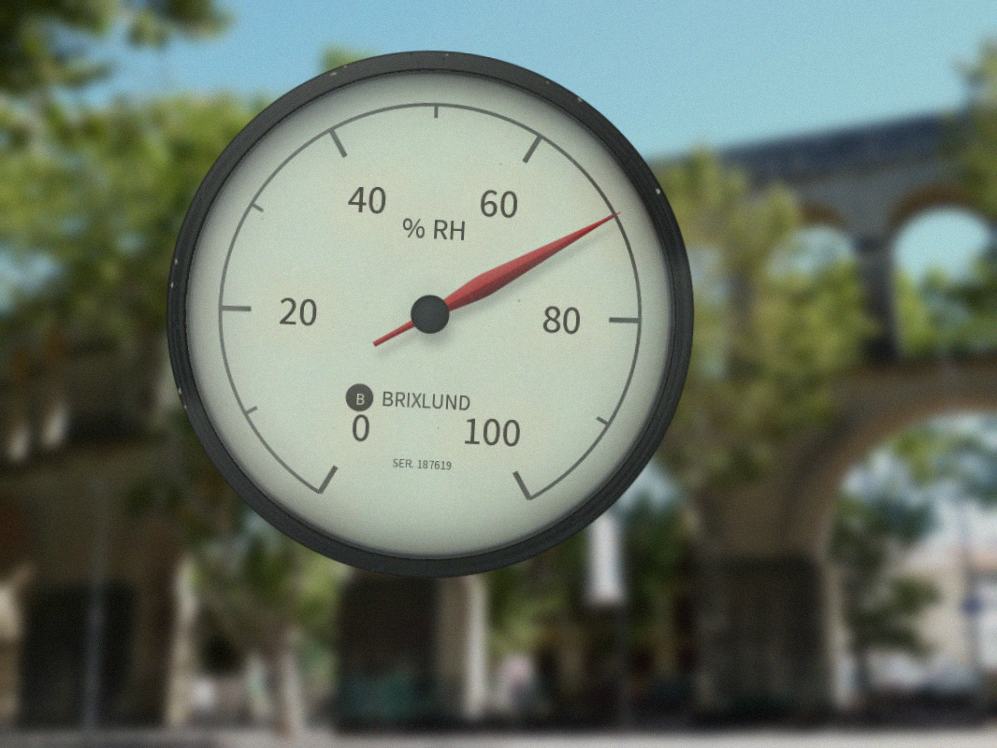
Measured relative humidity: 70 %
